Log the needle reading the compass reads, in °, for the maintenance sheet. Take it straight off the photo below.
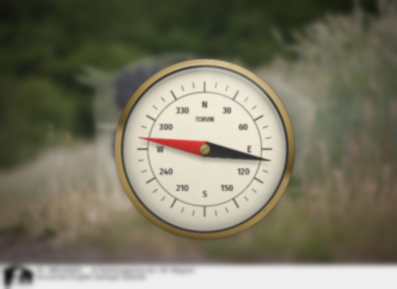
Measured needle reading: 280 °
